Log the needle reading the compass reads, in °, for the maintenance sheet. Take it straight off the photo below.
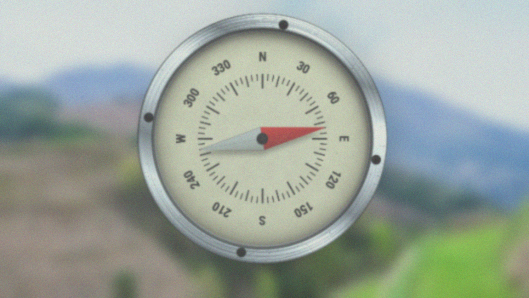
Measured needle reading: 80 °
